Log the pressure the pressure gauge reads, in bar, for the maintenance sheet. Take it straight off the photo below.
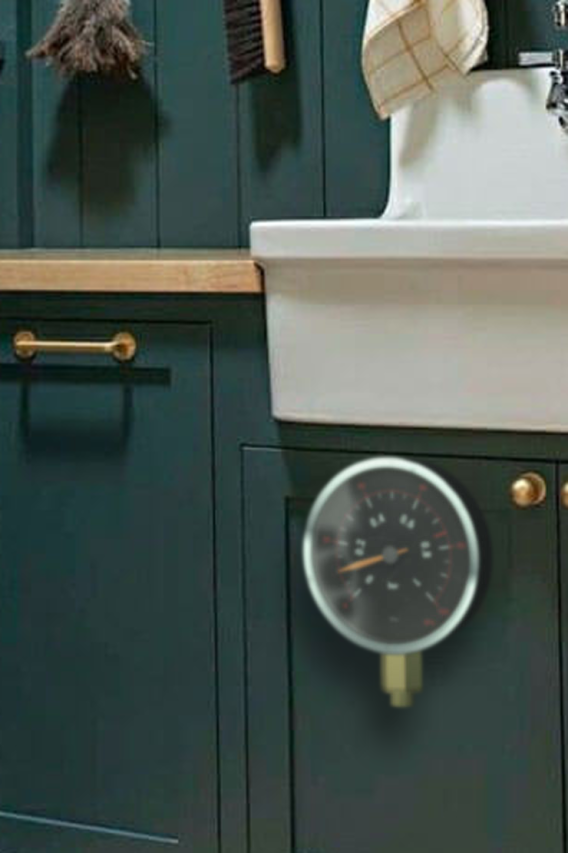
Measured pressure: 0.1 bar
